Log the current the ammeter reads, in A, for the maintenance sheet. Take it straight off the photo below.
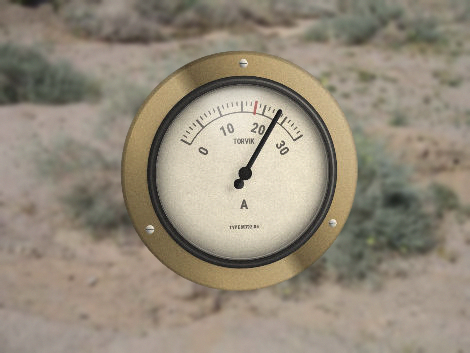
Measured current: 23 A
